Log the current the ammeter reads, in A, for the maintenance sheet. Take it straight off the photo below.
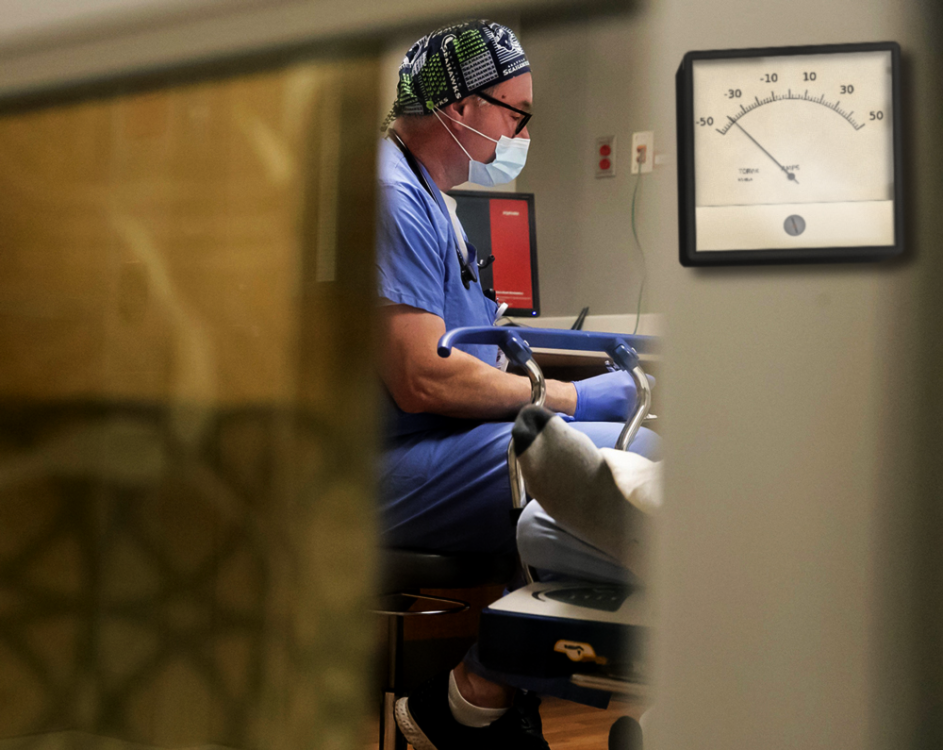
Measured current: -40 A
